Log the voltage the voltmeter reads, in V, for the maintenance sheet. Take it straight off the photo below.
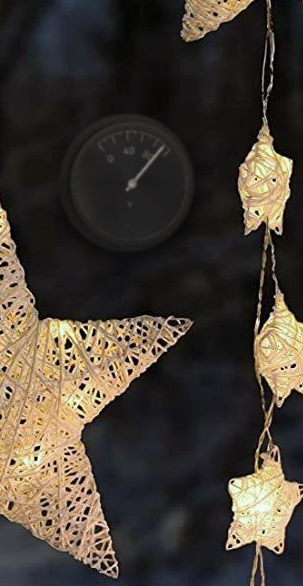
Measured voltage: 90 V
